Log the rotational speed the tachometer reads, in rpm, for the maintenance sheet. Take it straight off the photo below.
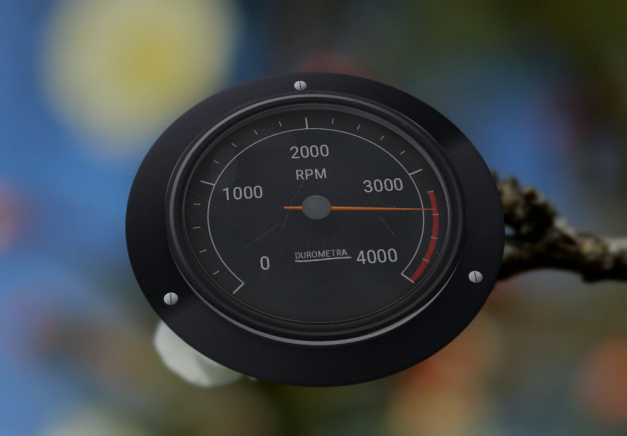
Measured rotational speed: 3400 rpm
